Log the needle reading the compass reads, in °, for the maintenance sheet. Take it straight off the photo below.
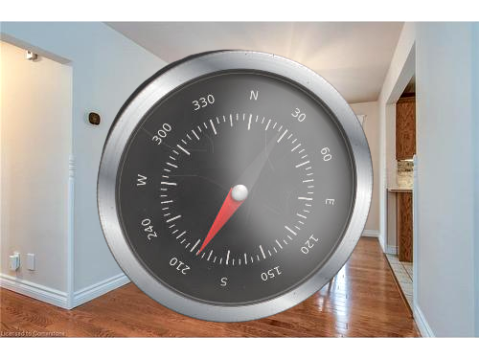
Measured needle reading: 205 °
